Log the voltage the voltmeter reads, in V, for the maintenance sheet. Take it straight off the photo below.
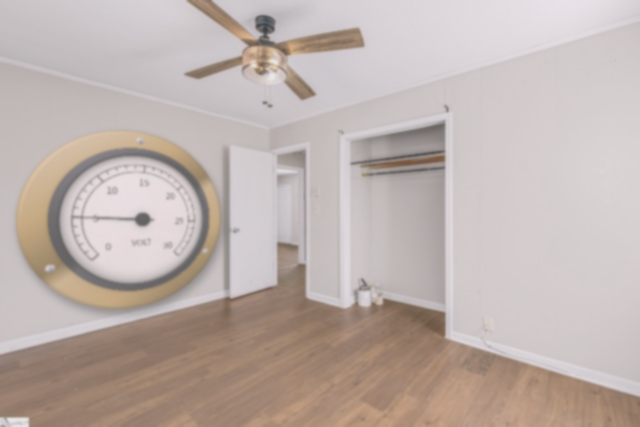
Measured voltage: 5 V
